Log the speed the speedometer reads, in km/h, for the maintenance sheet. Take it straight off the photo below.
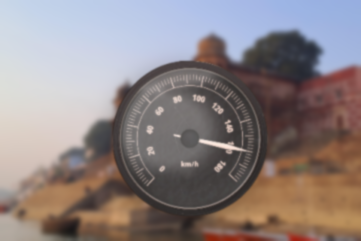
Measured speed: 160 km/h
